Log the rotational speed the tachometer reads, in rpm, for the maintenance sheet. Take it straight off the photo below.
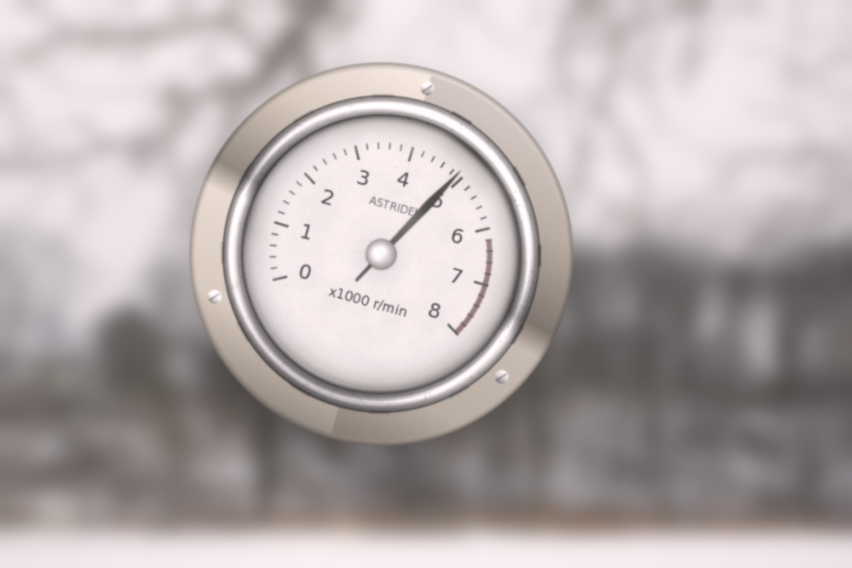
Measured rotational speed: 4900 rpm
